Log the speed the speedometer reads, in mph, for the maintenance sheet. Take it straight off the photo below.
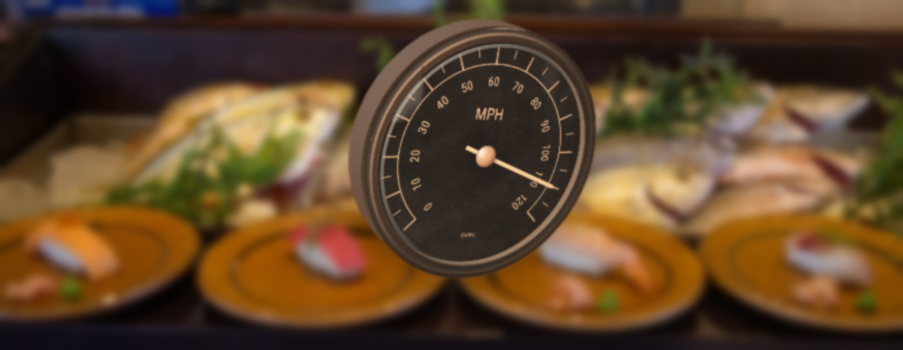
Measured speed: 110 mph
